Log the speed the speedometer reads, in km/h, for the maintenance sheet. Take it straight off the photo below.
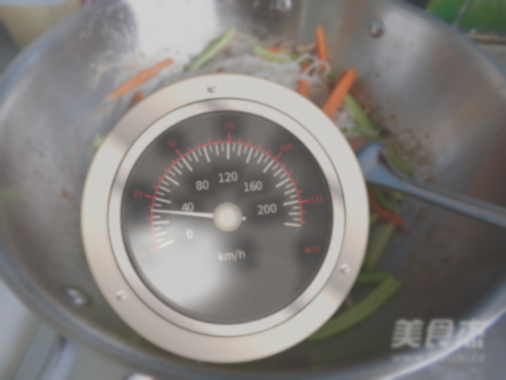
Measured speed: 30 km/h
